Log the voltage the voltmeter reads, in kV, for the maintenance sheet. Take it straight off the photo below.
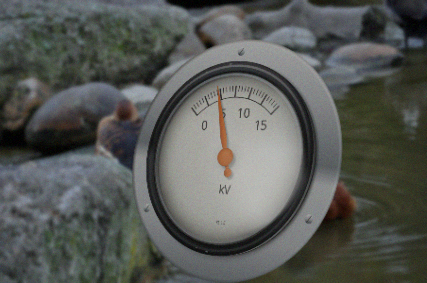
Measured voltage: 5 kV
